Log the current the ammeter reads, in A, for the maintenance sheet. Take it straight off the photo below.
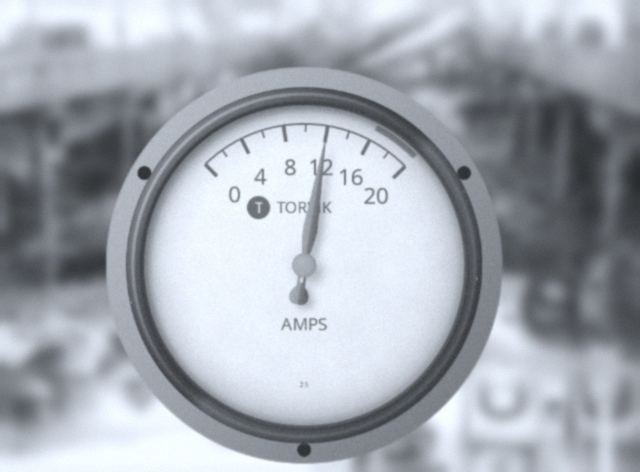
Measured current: 12 A
